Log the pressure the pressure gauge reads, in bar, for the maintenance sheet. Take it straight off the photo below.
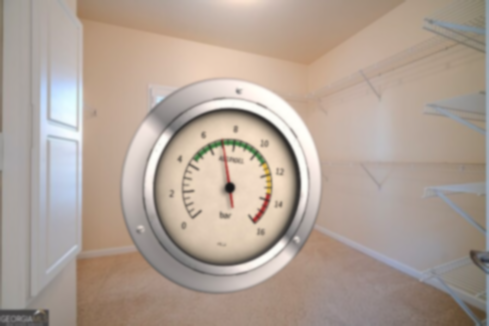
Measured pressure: 7 bar
